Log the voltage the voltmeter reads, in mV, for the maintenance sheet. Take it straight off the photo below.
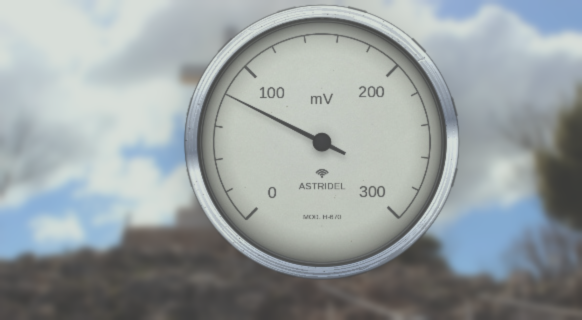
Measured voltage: 80 mV
